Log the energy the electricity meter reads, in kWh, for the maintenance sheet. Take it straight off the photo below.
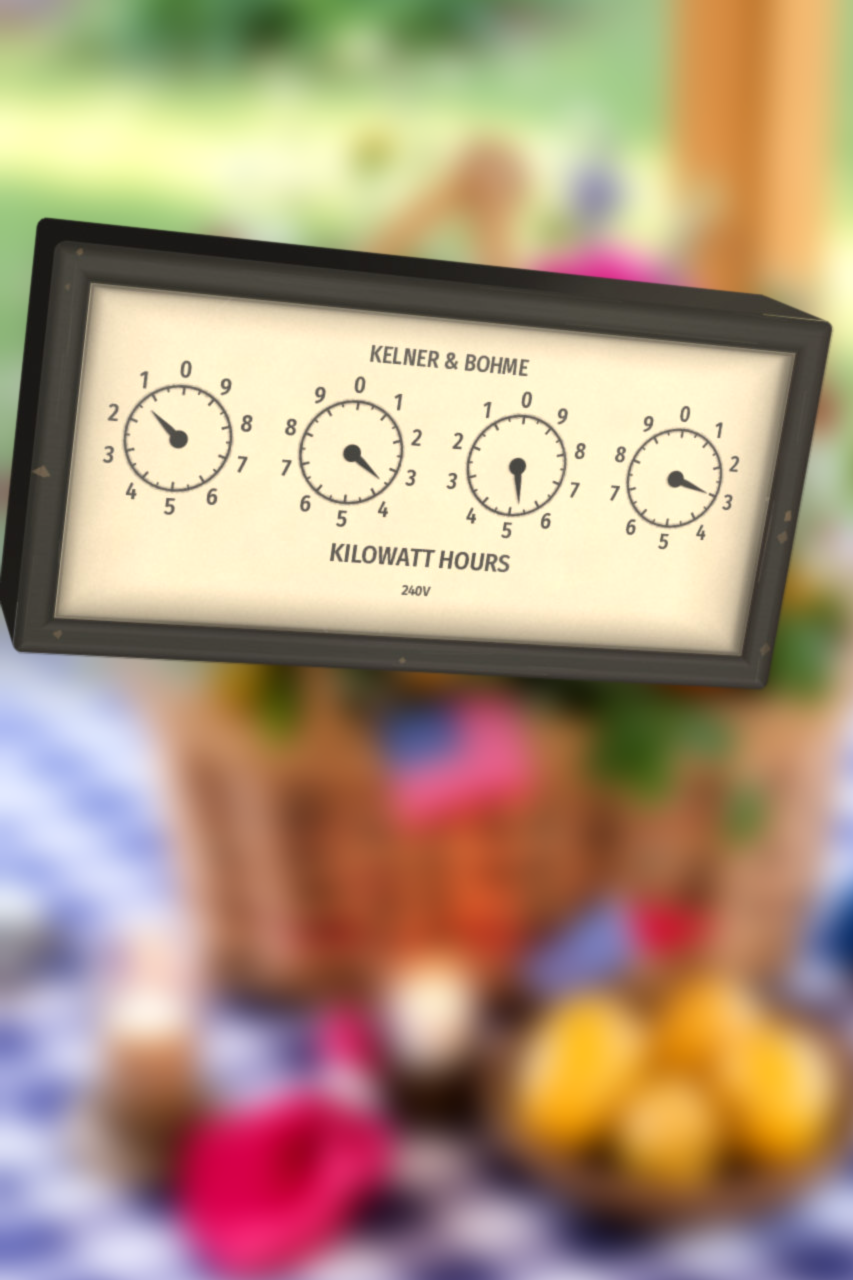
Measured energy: 1353 kWh
